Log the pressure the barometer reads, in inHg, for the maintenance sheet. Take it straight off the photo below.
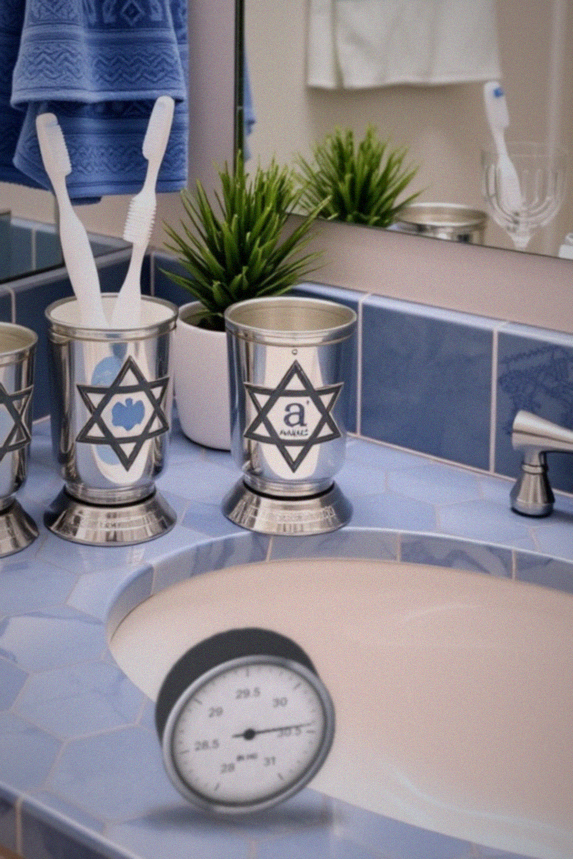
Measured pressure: 30.4 inHg
